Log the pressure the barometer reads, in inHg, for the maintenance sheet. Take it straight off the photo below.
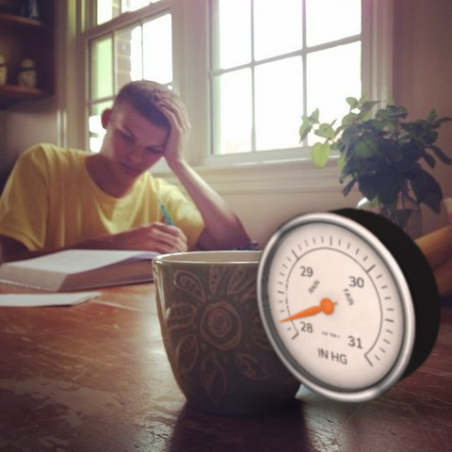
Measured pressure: 28.2 inHg
